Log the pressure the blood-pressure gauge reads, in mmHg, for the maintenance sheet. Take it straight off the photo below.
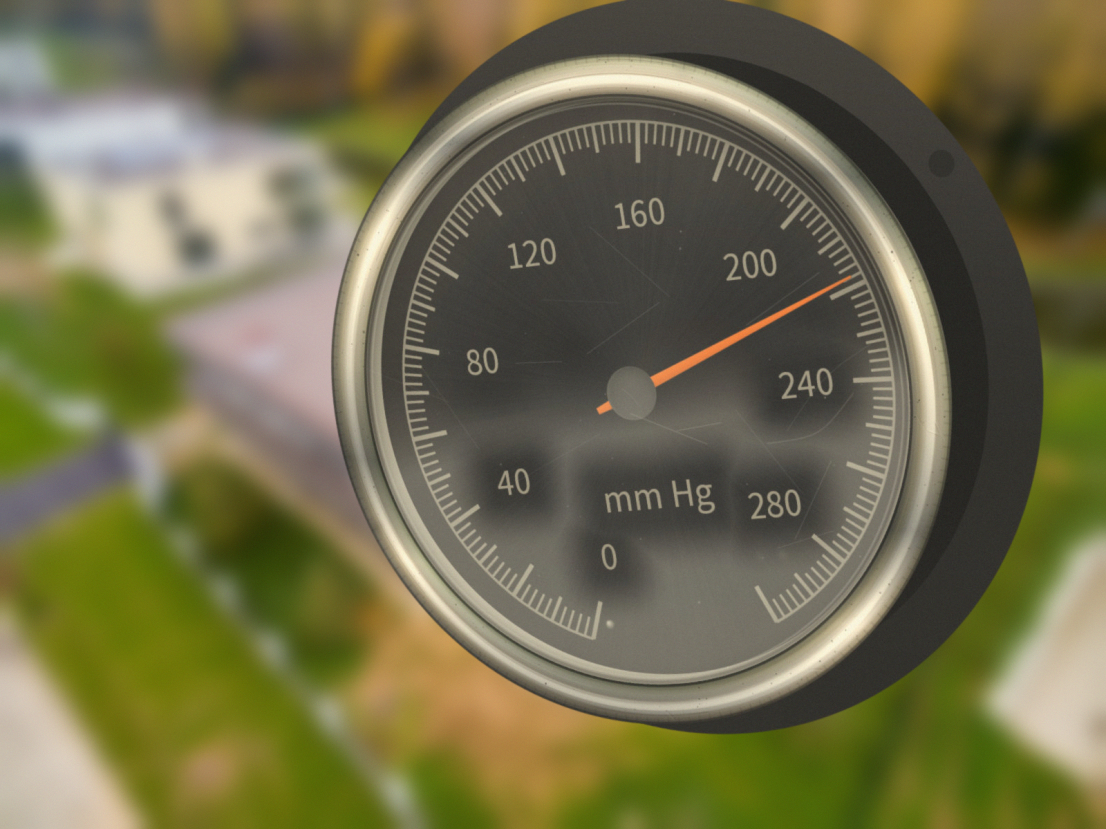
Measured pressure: 218 mmHg
